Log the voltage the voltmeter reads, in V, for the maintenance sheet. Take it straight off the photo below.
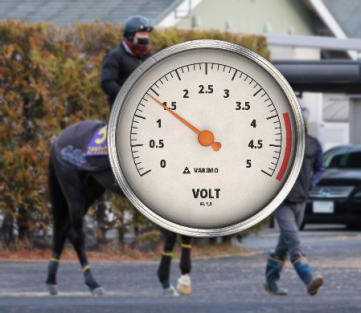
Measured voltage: 1.4 V
